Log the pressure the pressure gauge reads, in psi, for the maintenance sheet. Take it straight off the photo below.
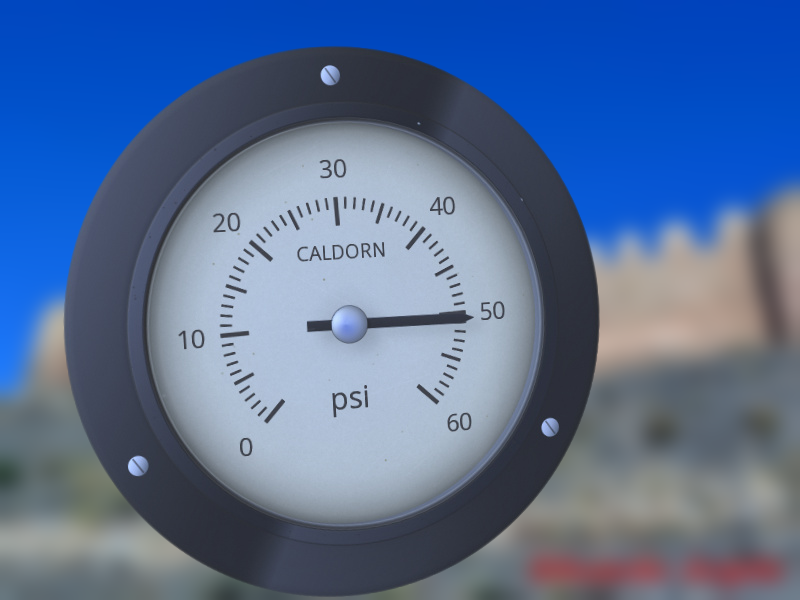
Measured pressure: 50.5 psi
